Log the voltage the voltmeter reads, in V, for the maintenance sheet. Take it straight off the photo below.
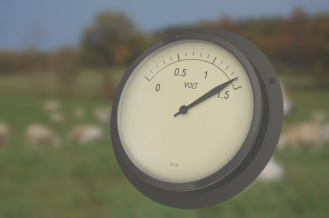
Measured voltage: 1.4 V
